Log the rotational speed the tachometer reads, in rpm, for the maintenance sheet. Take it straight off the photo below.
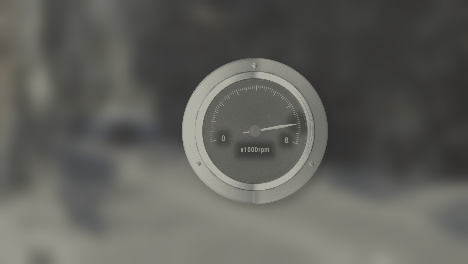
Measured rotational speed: 7000 rpm
